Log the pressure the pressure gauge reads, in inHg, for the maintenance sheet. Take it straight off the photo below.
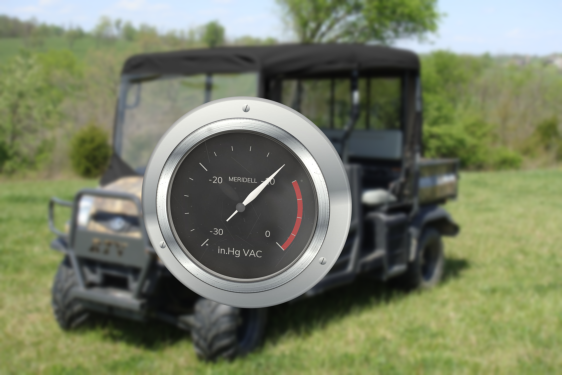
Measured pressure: -10 inHg
